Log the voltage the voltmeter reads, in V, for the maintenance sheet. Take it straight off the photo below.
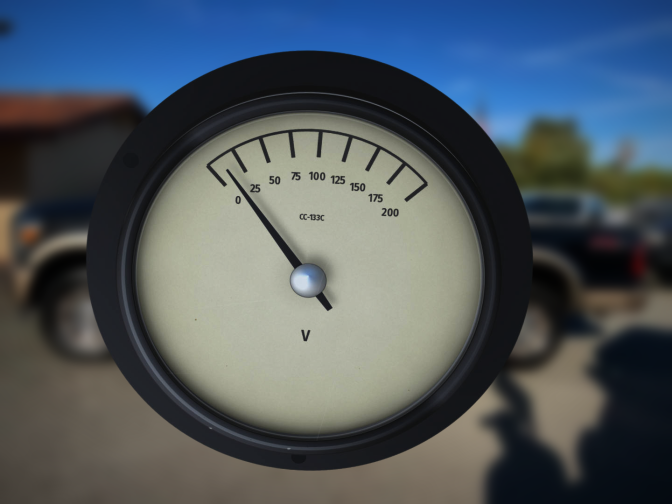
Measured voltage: 12.5 V
